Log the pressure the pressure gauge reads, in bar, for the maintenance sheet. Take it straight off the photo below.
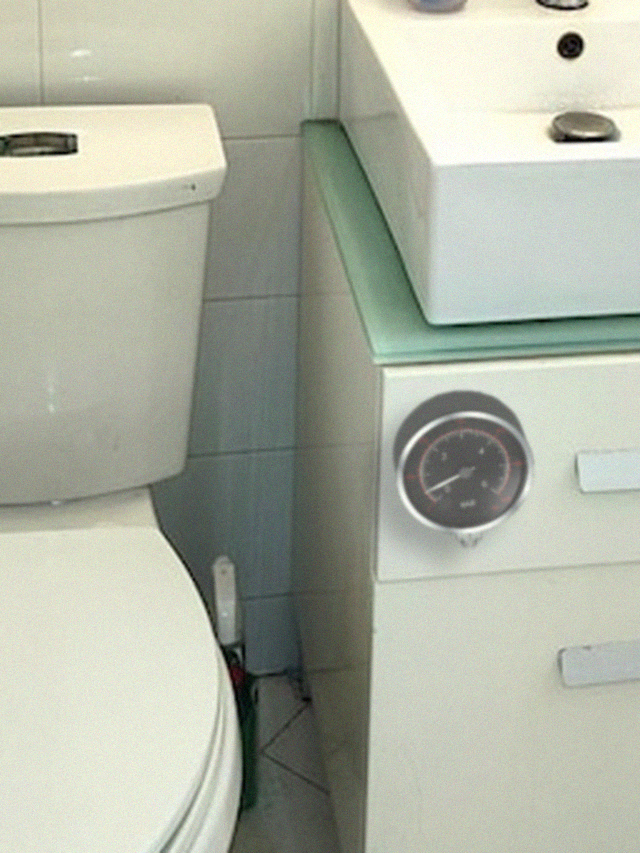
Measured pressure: 0.5 bar
